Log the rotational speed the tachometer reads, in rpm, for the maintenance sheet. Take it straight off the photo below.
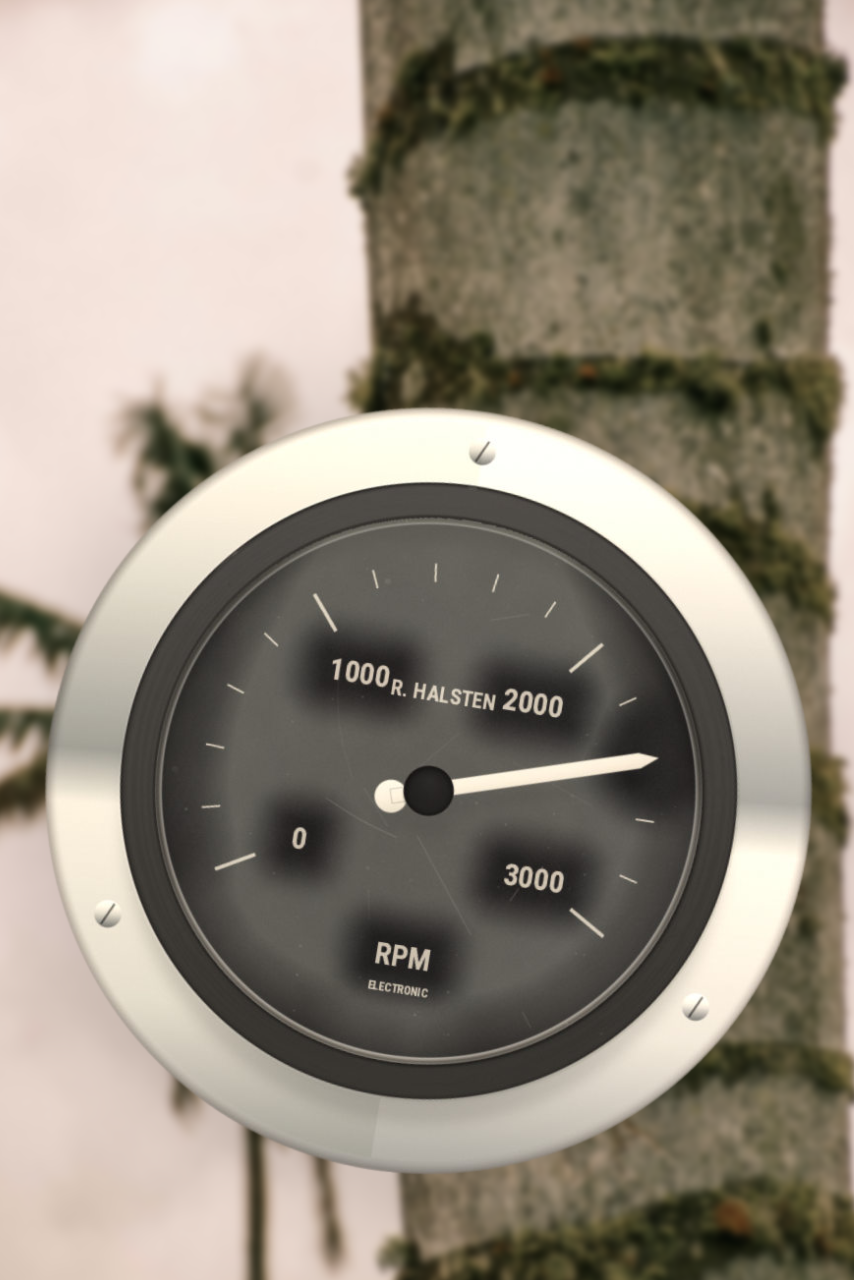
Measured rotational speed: 2400 rpm
